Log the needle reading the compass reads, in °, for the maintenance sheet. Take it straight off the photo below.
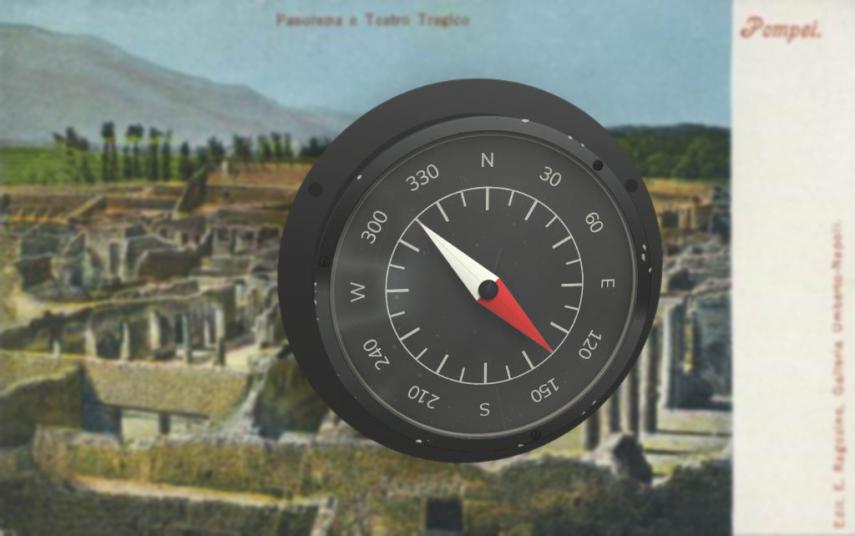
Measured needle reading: 135 °
